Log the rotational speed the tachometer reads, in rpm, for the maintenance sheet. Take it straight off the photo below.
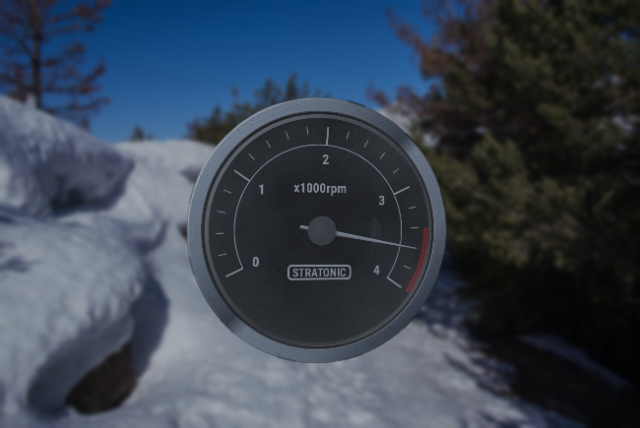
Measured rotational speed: 3600 rpm
